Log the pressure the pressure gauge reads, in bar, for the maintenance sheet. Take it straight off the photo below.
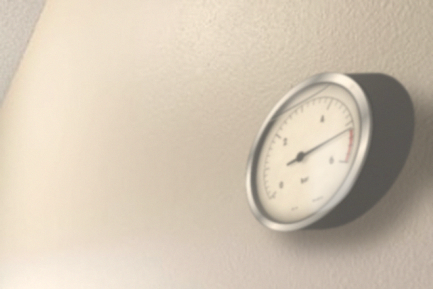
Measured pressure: 5.2 bar
